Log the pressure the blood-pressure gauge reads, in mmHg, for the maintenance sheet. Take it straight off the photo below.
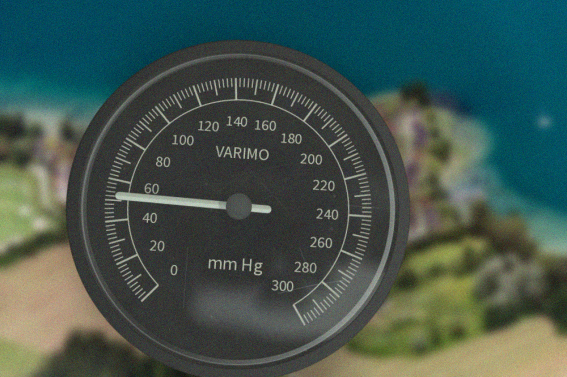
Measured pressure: 52 mmHg
